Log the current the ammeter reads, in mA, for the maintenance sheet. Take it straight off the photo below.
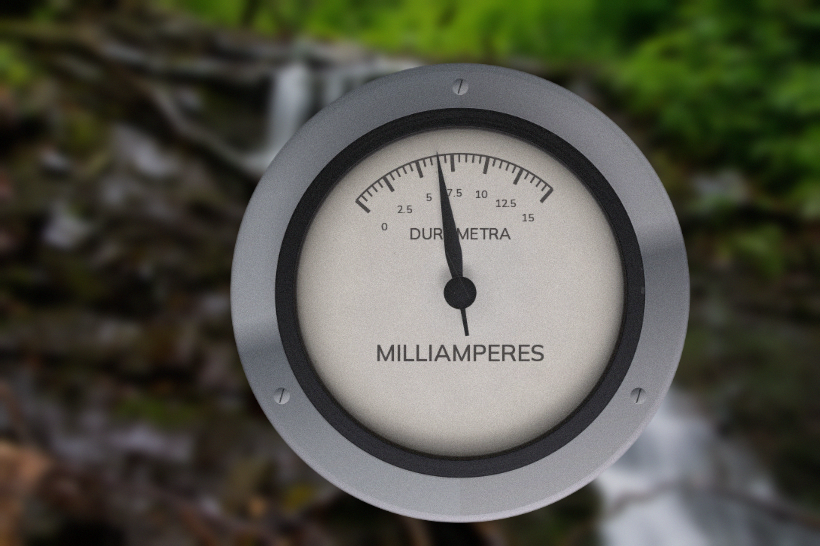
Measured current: 6.5 mA
